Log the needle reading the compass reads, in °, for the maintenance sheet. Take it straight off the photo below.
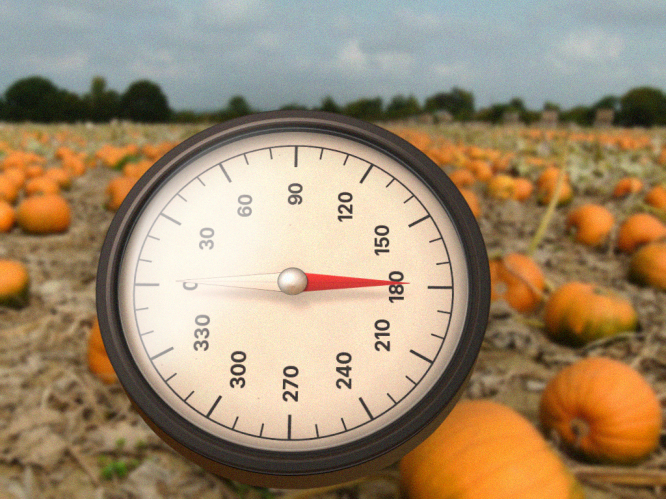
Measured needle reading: 180 °
